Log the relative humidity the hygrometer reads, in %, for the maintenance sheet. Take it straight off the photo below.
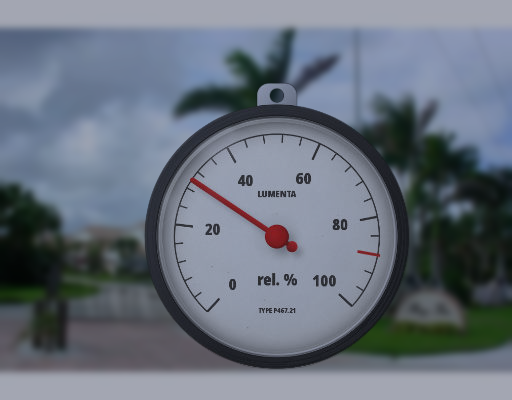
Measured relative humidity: 30 %
